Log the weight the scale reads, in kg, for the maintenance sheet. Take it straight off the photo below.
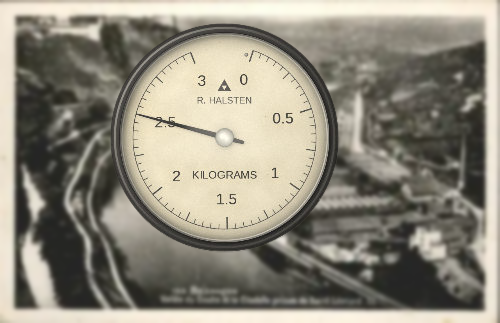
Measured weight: 2.5 kg
